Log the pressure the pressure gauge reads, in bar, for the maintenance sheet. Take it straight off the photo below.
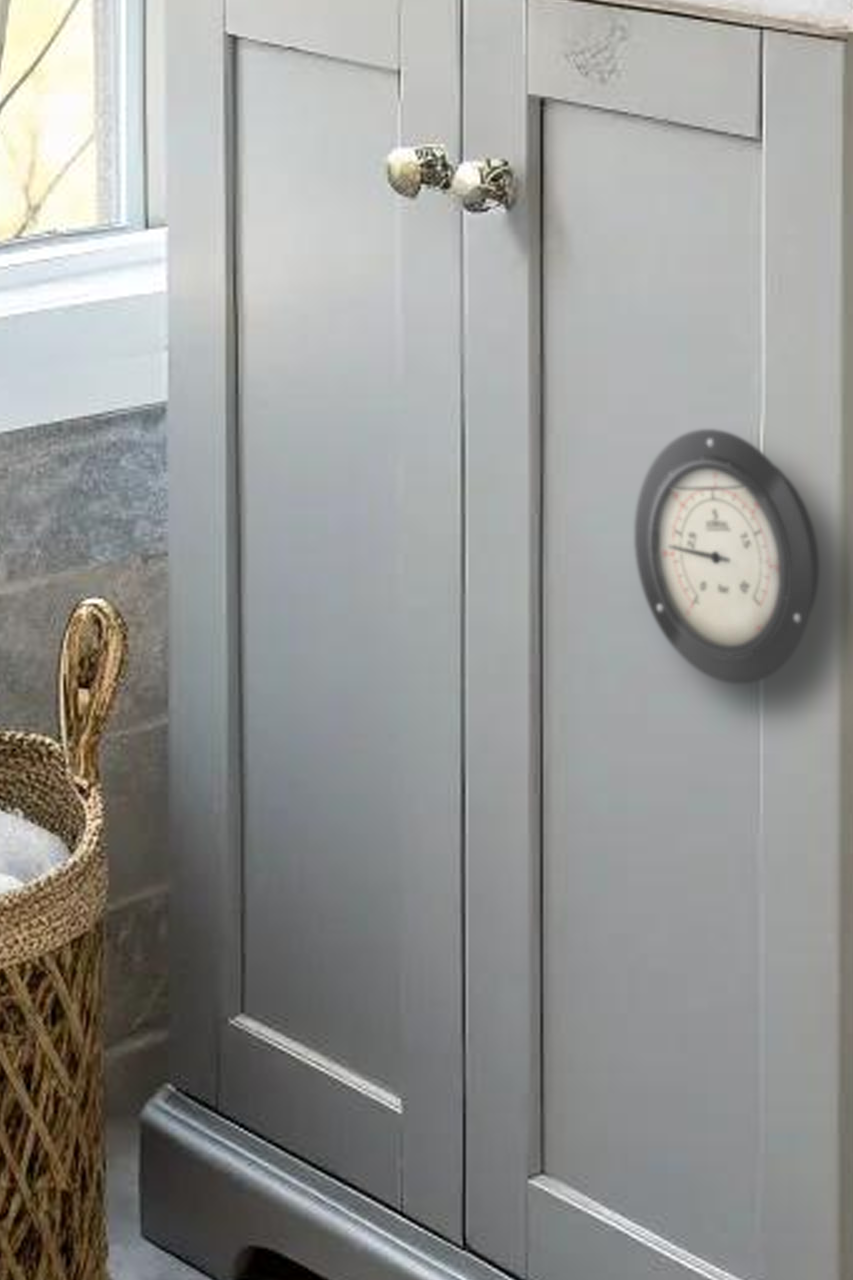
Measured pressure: 2 bar
